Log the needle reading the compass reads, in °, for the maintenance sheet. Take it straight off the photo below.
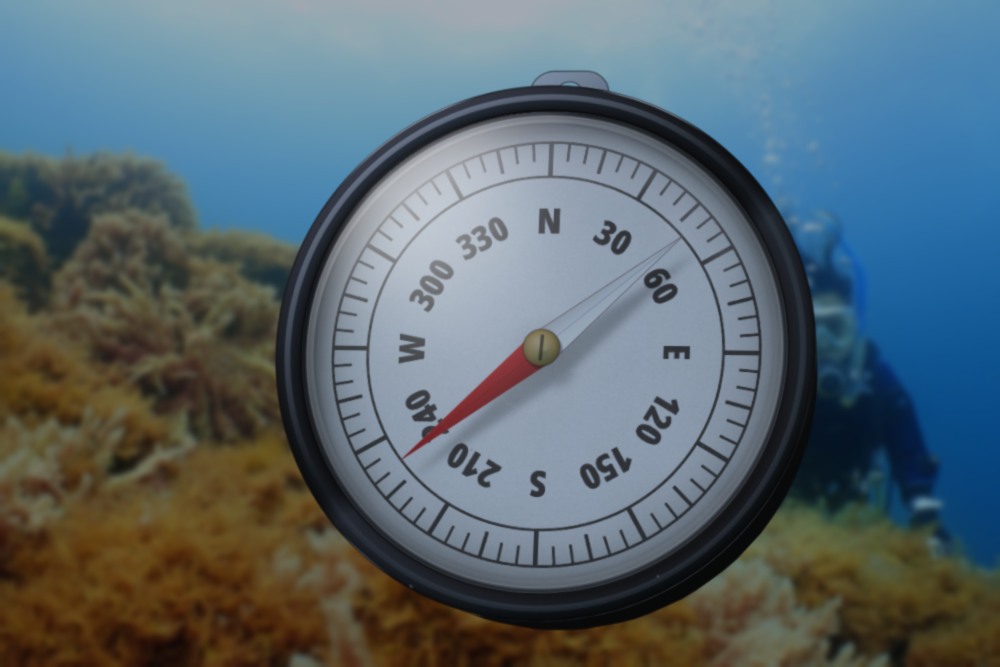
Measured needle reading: 230 °
